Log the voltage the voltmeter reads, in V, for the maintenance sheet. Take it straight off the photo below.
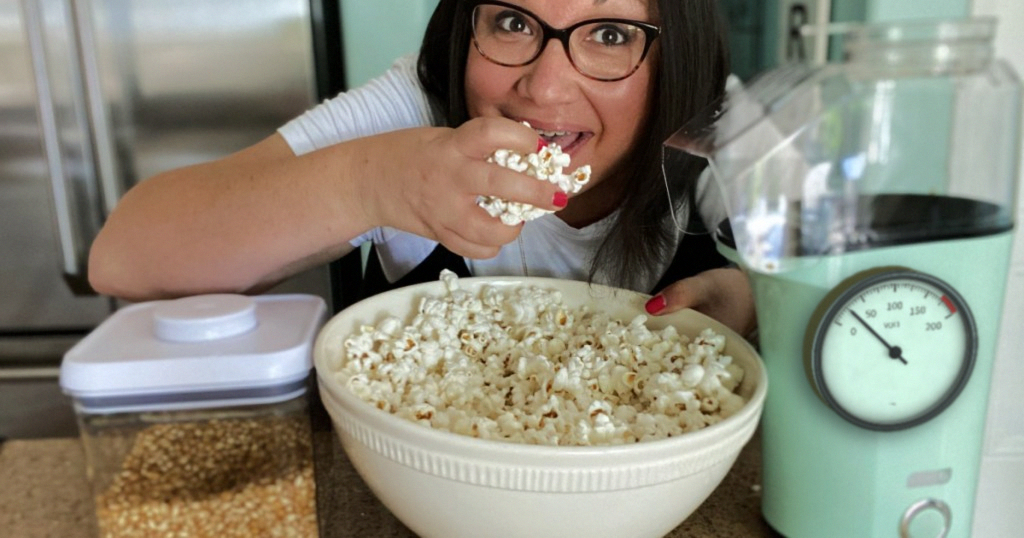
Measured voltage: 25 V
